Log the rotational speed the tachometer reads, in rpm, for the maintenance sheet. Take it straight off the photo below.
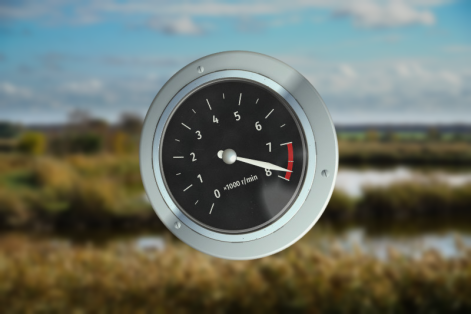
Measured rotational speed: 7750 rpm
